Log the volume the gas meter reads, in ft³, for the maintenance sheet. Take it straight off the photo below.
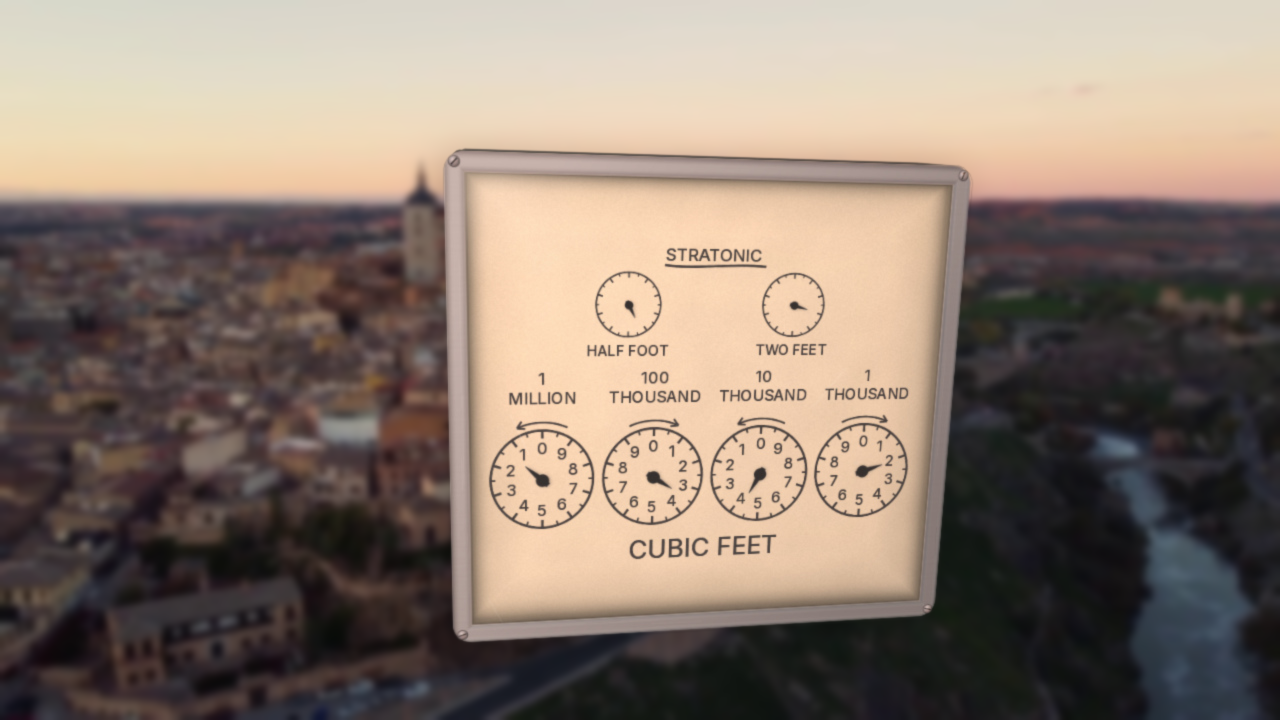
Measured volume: 134200 ft³
